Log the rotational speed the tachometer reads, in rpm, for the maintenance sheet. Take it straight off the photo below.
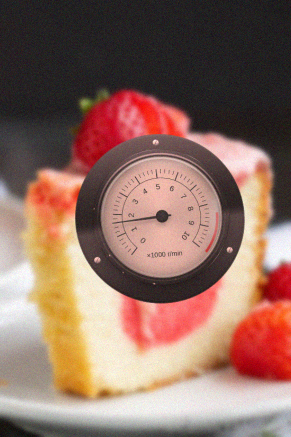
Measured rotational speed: 1600 rpm
